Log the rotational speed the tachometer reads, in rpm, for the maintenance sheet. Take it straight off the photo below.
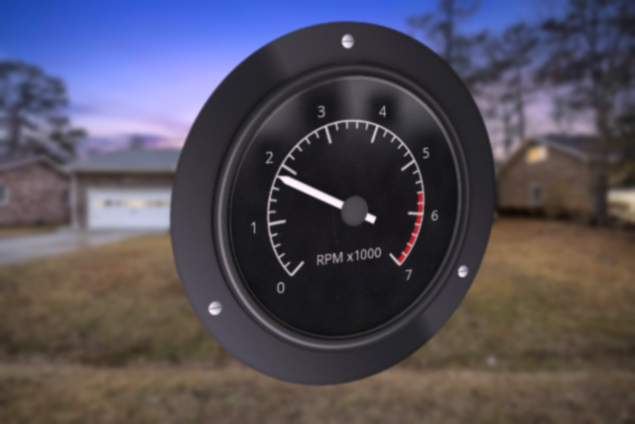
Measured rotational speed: 1800 rpm
